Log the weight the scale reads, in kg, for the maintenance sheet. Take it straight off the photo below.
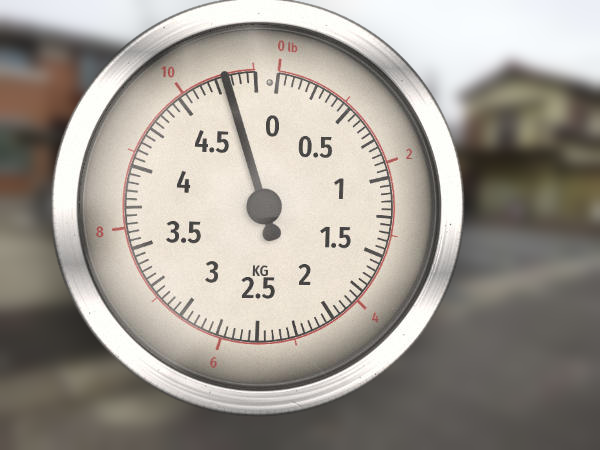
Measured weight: 4.8 kg
